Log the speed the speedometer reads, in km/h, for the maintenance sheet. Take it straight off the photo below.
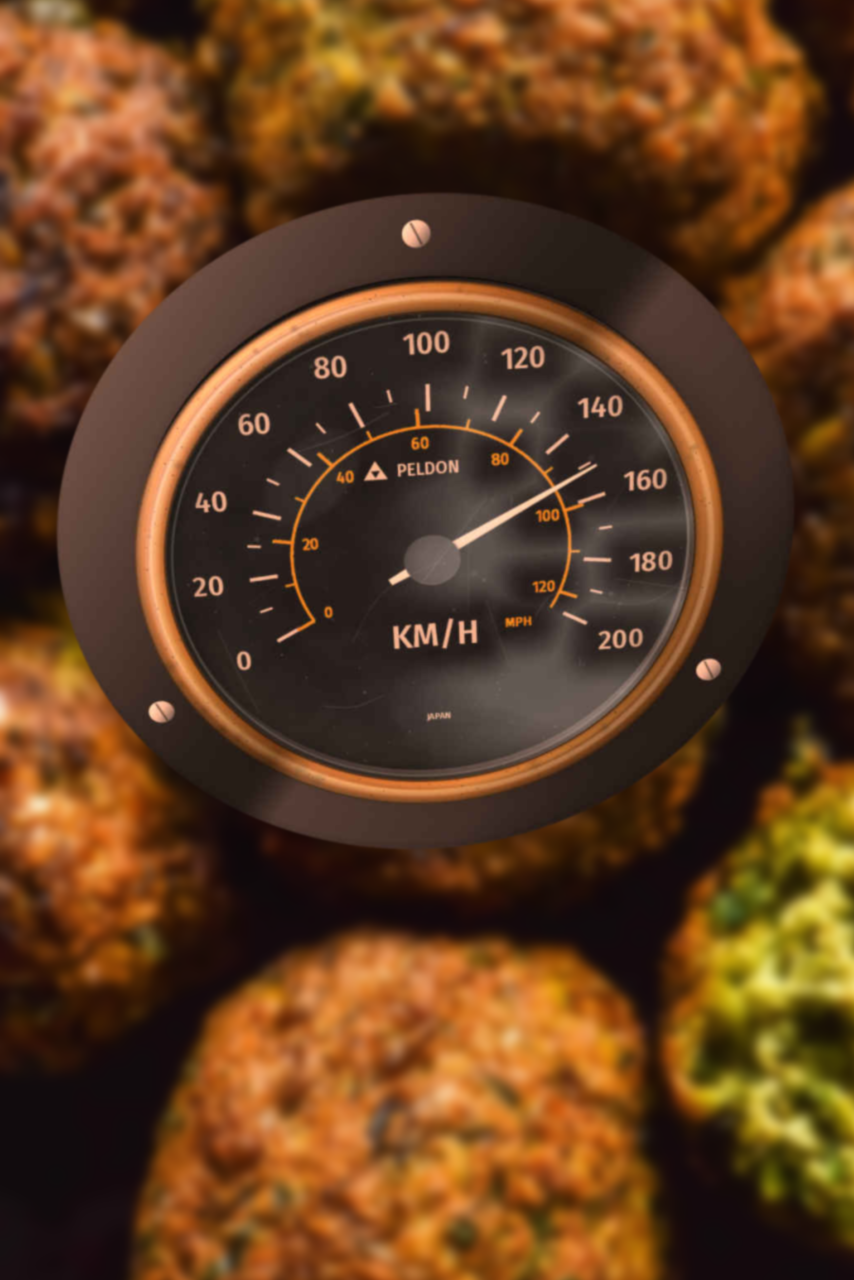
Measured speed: 150 km/h
